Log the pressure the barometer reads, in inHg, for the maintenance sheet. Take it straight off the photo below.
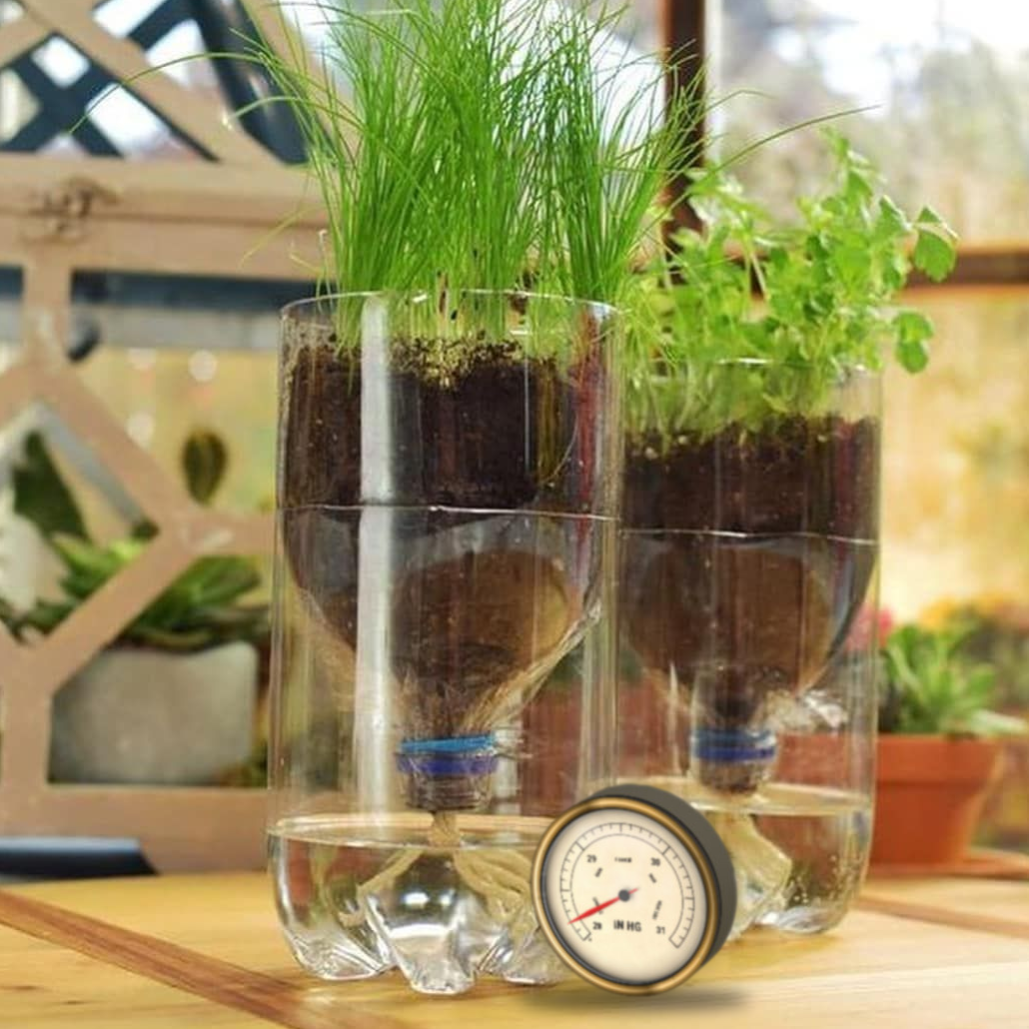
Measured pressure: 28.2 inHg
